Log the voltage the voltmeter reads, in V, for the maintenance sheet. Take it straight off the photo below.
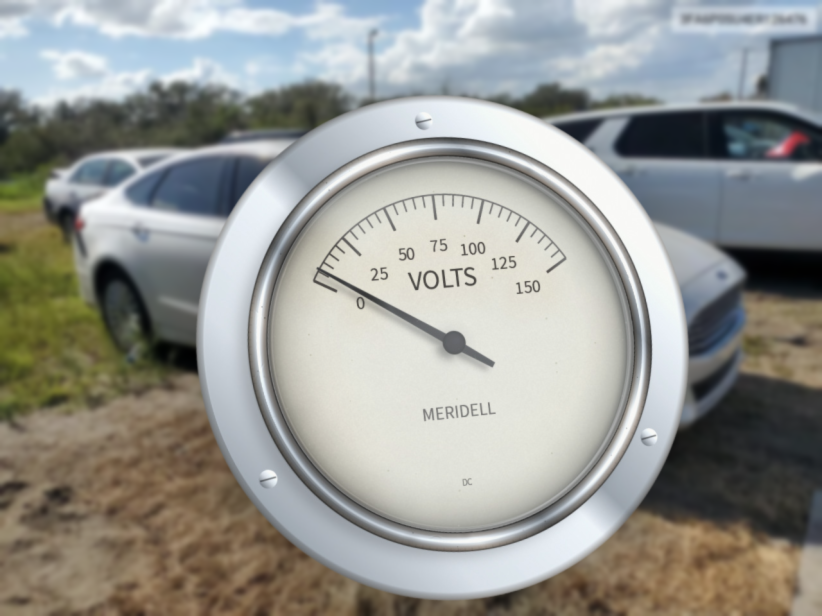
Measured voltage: 5 V
